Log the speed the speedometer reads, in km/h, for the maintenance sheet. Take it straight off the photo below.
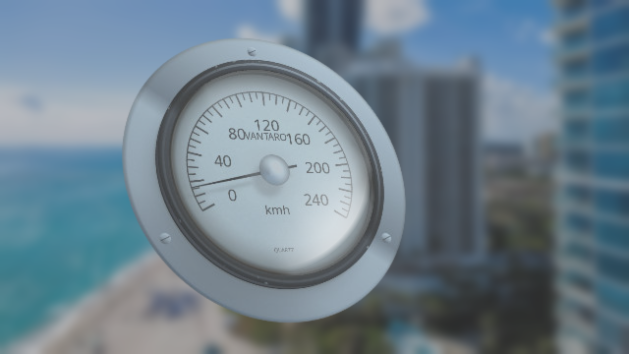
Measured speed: 15 km/h
